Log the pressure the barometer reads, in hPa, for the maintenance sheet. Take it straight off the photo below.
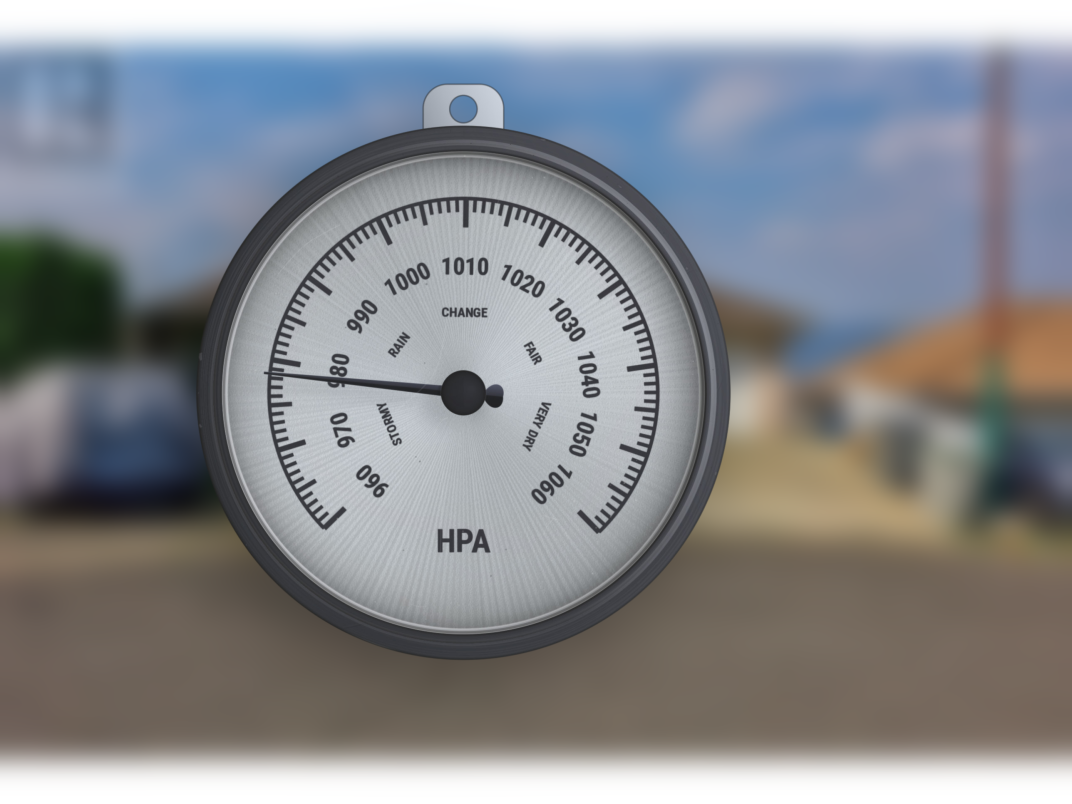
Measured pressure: 978.5 hPa
